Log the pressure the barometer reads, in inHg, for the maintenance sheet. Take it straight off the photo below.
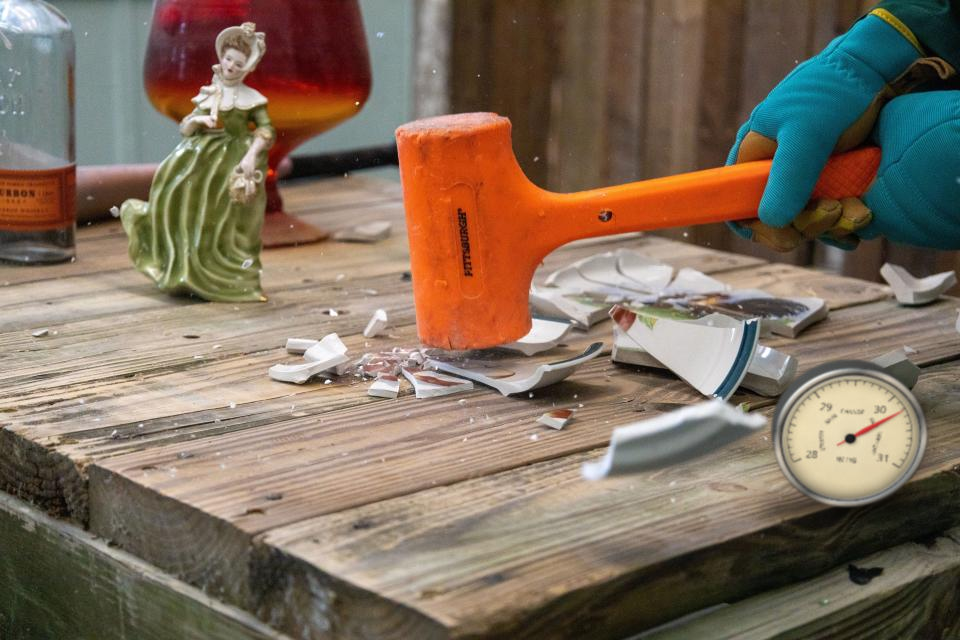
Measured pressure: 30.2 inHg
